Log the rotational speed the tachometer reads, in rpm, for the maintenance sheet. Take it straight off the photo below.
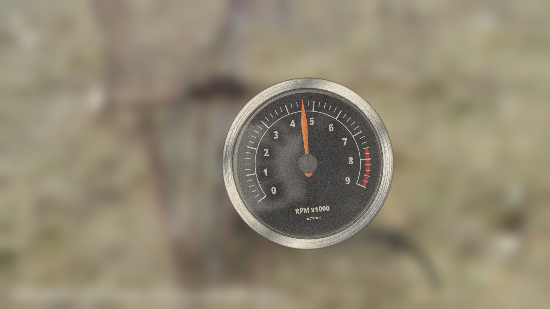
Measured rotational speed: 4600 rpm
